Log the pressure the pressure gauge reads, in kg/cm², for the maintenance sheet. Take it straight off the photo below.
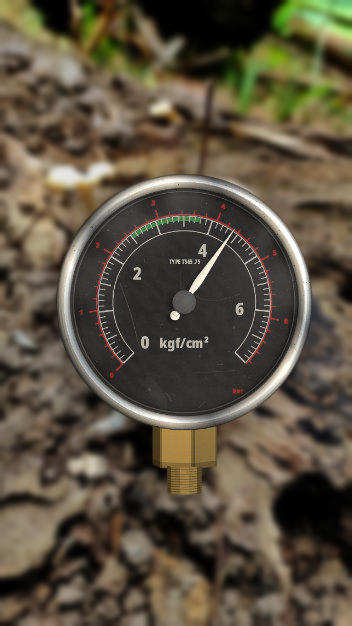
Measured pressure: 4.4 kg/cm²
